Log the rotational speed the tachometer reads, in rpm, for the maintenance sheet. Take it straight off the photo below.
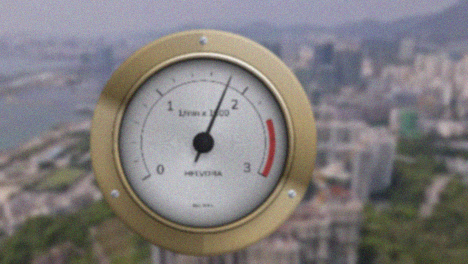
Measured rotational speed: 1800 rpm
